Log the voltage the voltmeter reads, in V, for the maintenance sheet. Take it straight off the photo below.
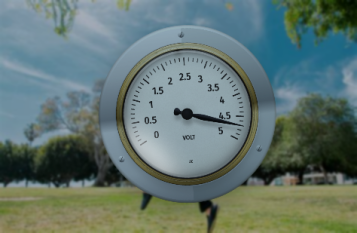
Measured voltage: 4.7 V
